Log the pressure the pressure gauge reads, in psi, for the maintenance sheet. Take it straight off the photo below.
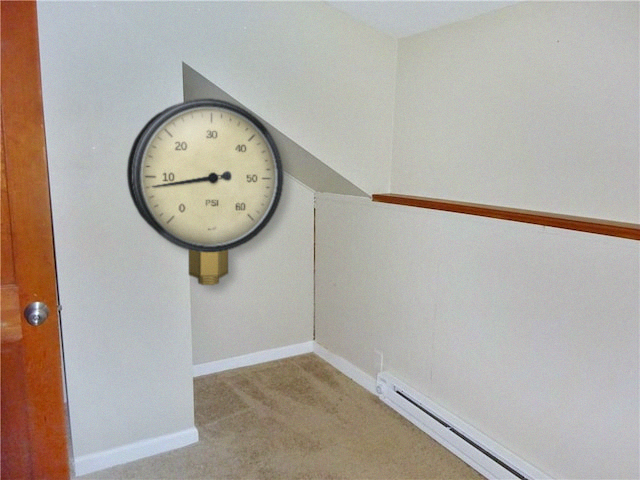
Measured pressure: 8 psi
